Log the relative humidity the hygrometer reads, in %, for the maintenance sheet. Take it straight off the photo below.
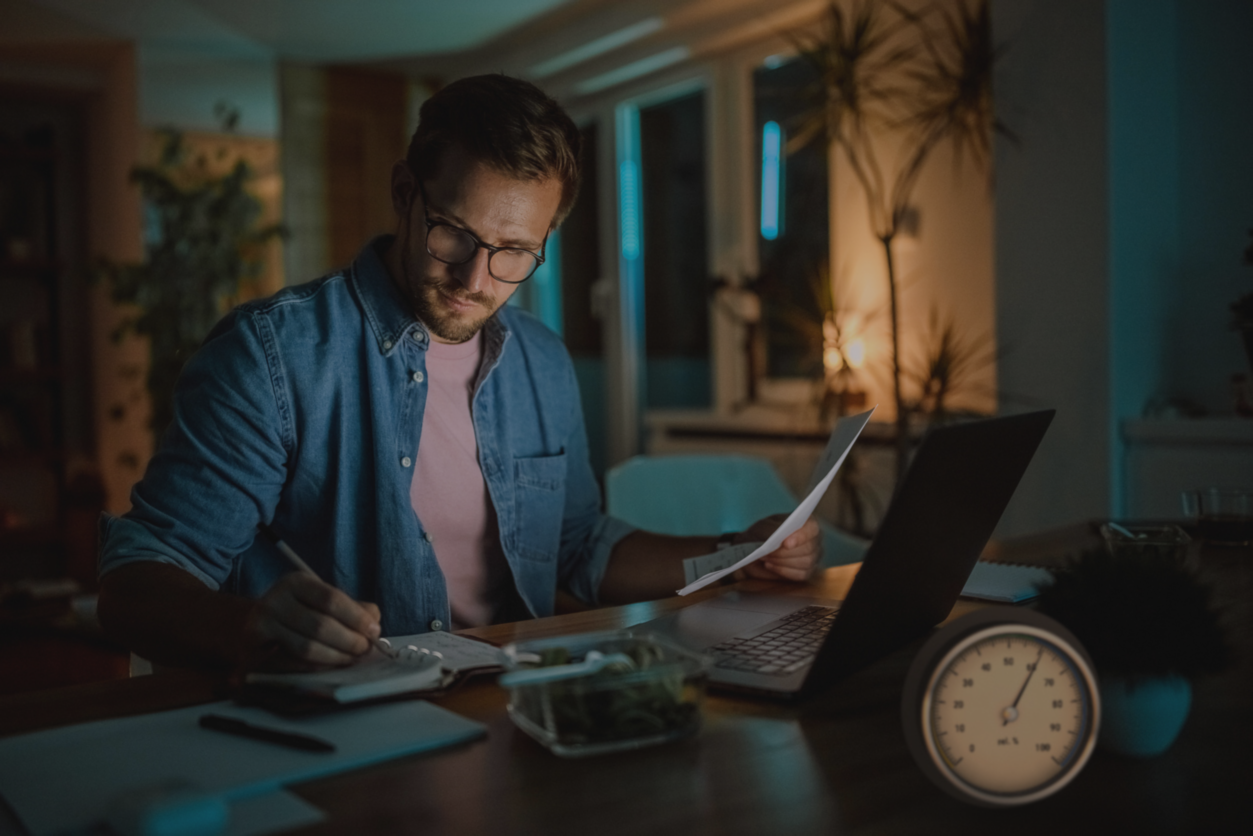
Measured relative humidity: 60 %
